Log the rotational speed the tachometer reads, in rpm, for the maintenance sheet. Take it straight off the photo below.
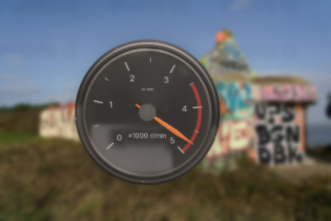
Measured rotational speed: 4750 rpm
